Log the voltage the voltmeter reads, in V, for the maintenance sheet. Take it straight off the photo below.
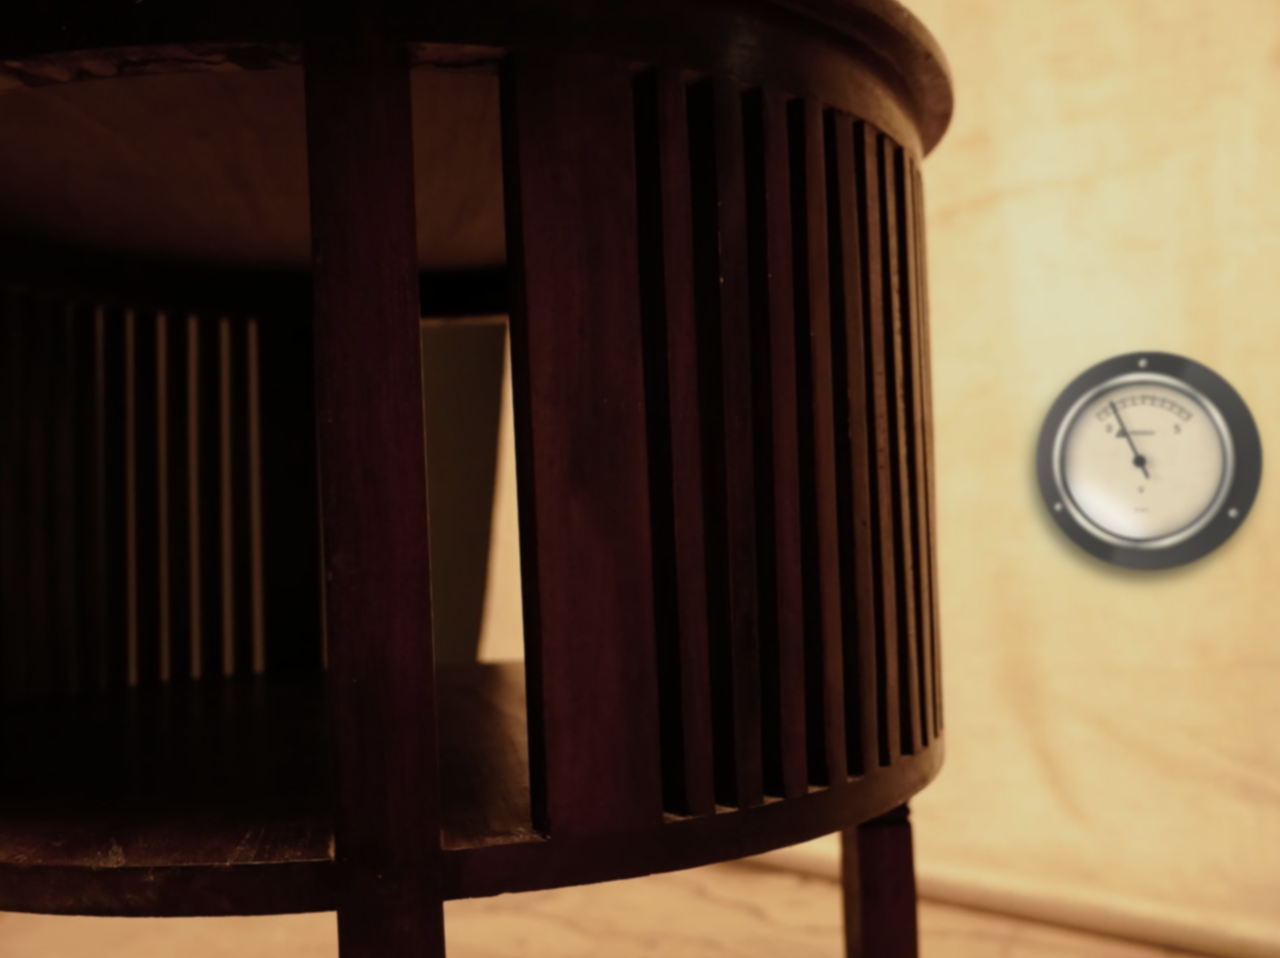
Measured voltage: 1 V
